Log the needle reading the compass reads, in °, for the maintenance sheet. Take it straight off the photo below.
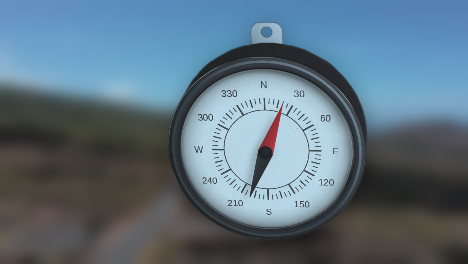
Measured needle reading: 20 °
